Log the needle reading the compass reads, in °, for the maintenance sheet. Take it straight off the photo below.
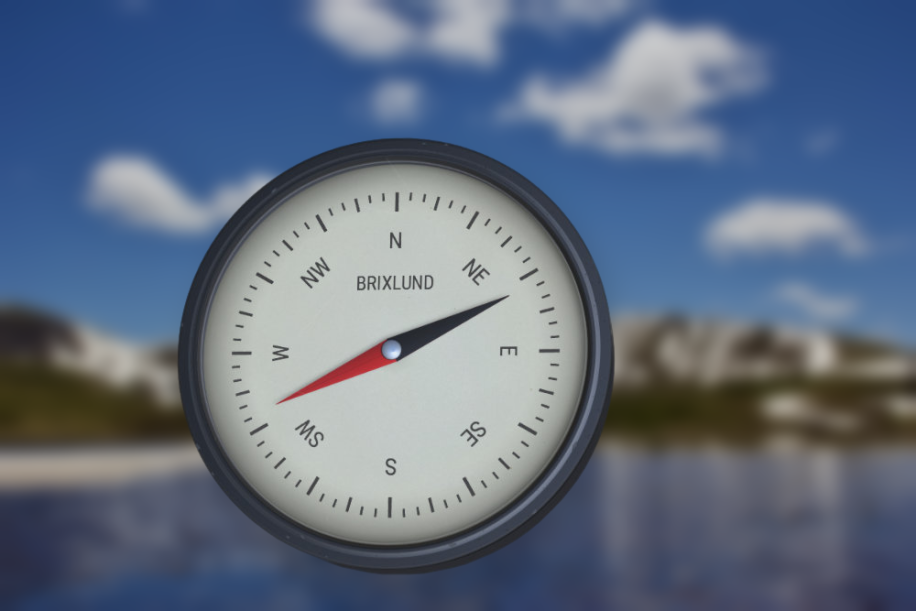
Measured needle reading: 245 °
